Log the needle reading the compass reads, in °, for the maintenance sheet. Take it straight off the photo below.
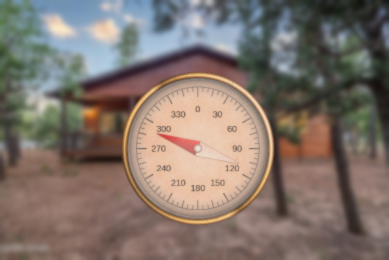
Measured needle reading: 290 °
